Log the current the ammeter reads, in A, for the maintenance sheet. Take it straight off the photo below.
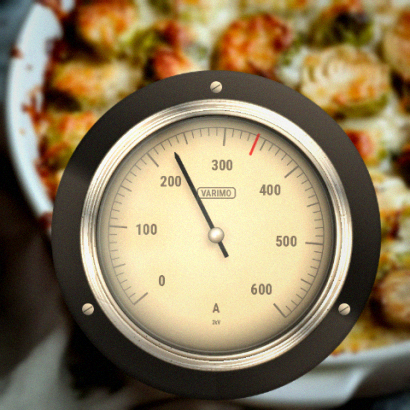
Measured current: 230 A
